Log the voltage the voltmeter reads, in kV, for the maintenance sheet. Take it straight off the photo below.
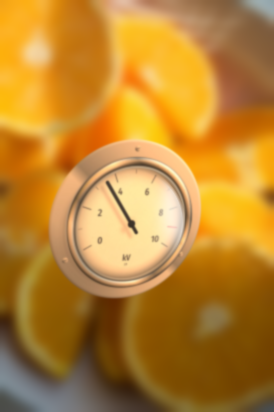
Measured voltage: 3.5 kV
